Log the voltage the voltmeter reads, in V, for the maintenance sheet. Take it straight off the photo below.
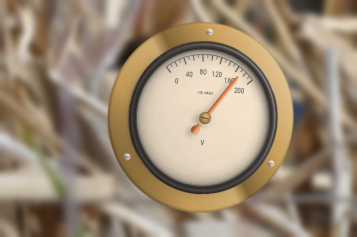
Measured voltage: 170 V
